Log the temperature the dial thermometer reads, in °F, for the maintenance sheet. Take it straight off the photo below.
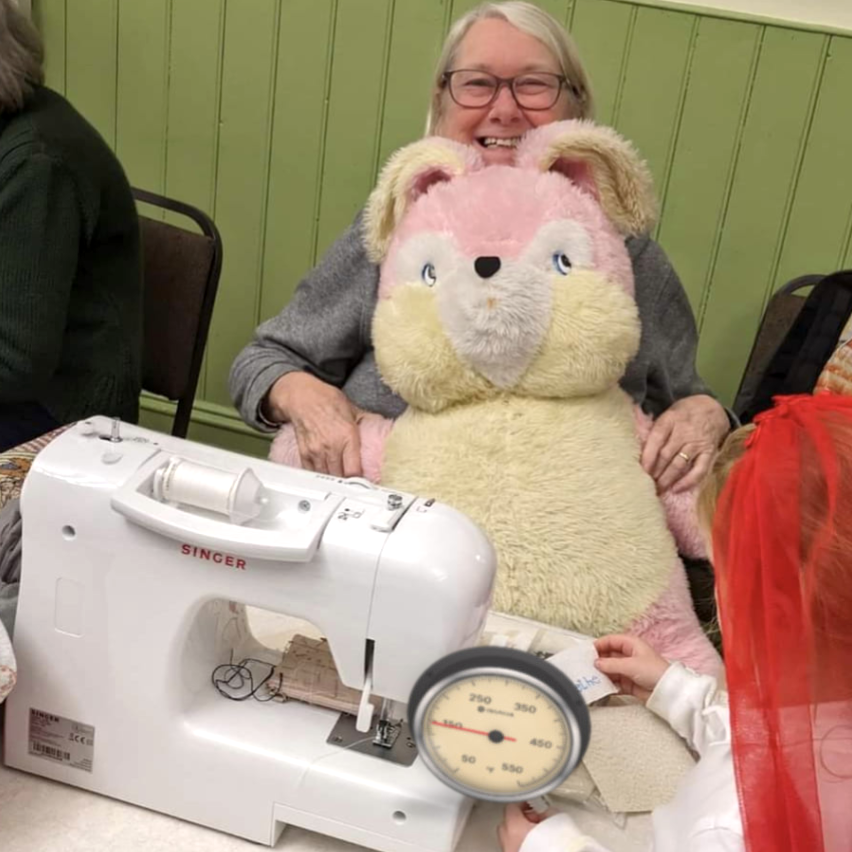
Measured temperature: 150 °F
